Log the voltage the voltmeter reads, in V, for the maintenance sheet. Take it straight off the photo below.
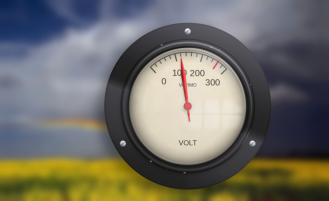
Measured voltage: 120 V
